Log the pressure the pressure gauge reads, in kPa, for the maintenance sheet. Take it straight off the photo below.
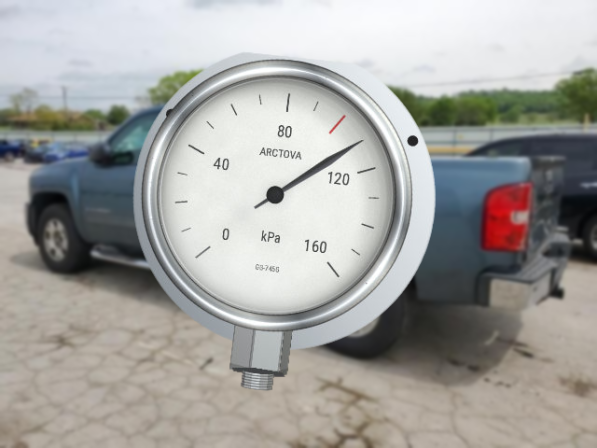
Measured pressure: 110 kPa
